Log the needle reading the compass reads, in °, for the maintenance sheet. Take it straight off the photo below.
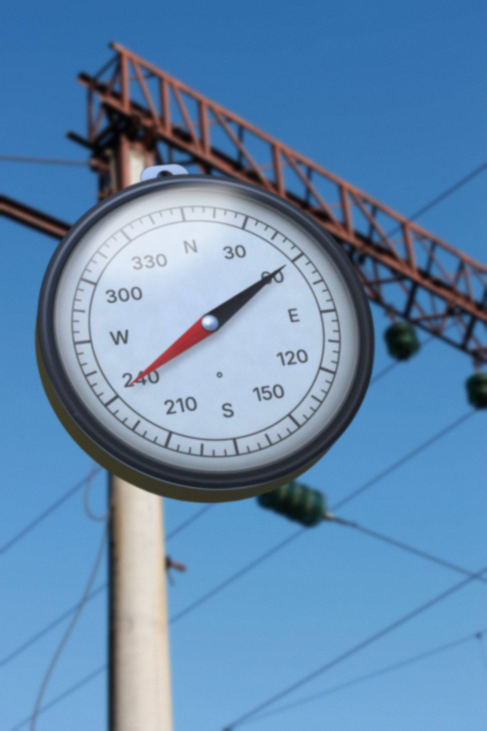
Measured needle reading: 240 °
